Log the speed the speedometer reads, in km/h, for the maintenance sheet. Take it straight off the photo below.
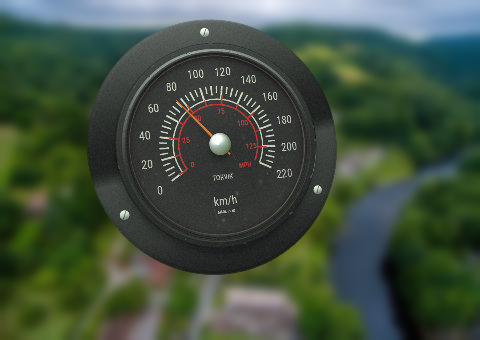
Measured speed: 75 km/h
